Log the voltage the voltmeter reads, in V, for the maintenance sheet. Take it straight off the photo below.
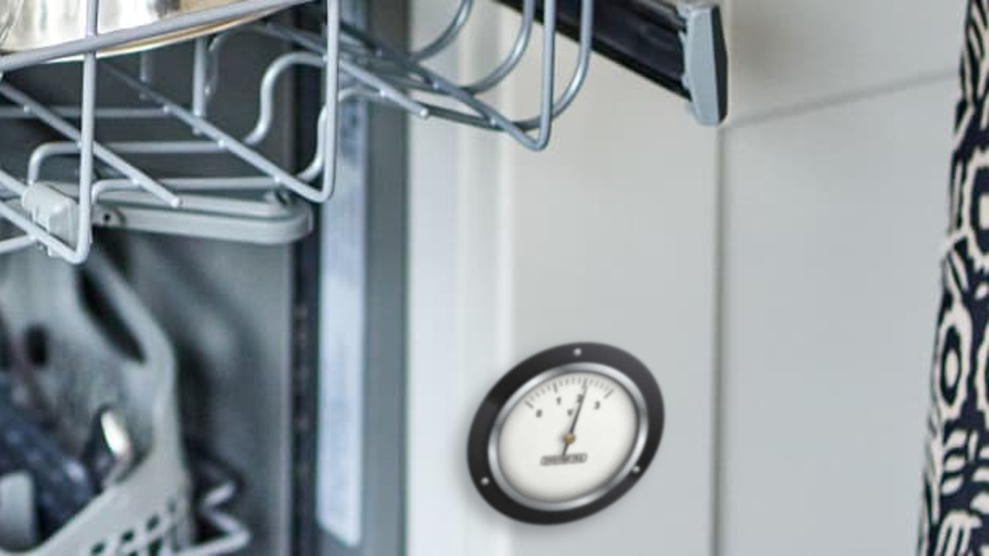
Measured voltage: 2 V
